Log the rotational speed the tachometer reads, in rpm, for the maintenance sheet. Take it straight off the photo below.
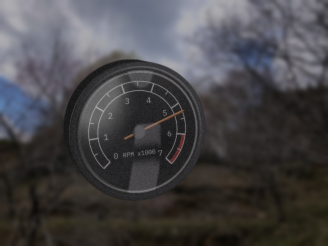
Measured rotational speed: 5250 rpm
